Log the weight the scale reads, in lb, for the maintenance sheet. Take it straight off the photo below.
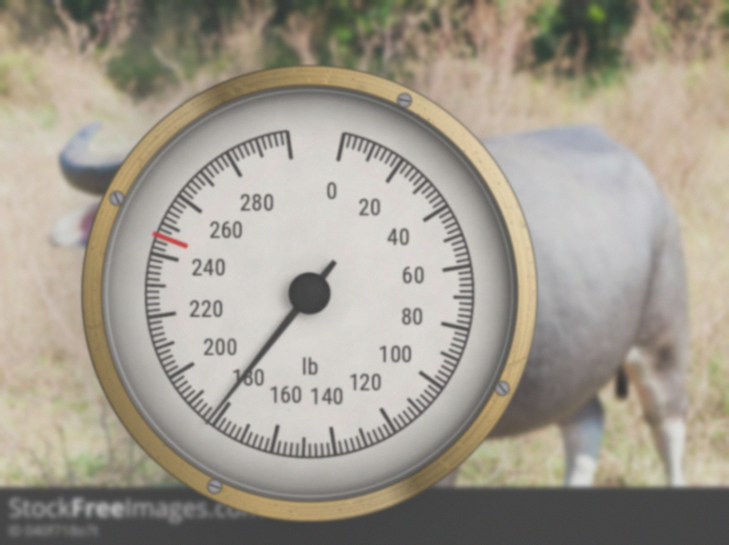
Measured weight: 182 lb
